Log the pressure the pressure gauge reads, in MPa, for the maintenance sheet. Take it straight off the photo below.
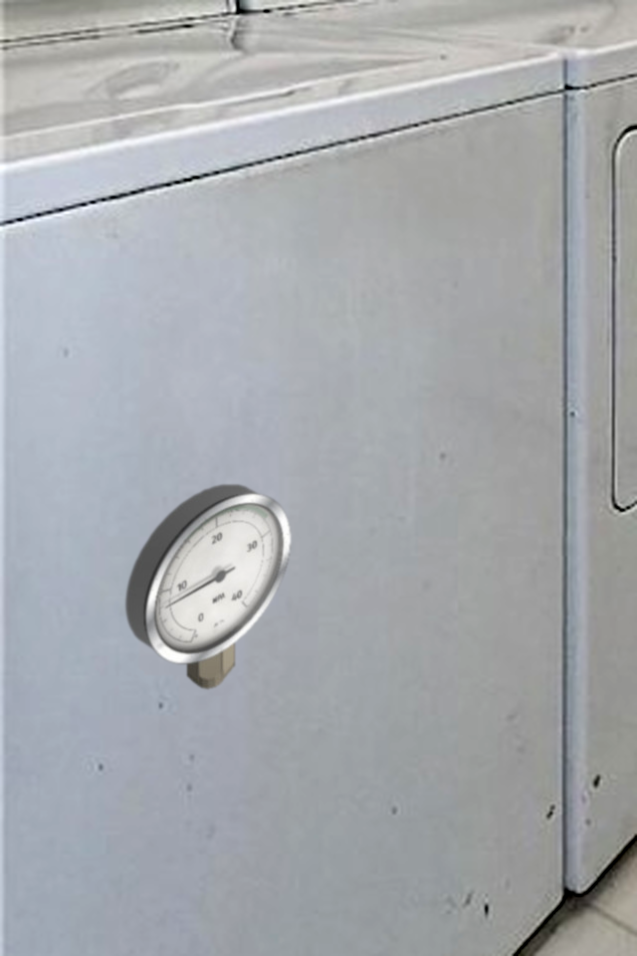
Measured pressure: 8 MPa
